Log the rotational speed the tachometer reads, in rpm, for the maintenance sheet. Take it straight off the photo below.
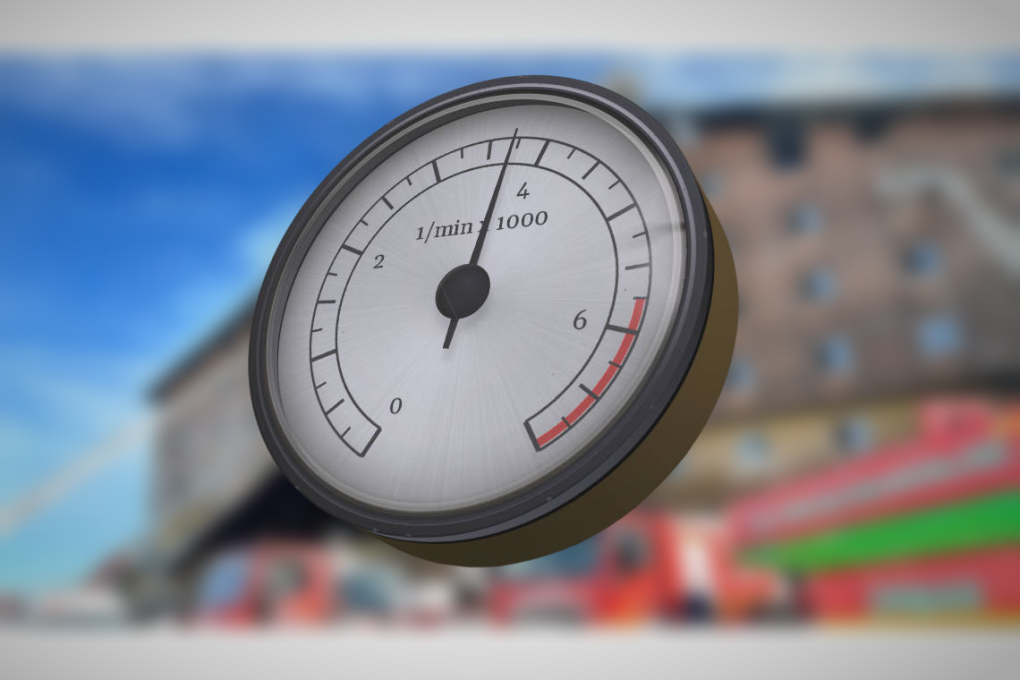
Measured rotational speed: 3750 rpm
